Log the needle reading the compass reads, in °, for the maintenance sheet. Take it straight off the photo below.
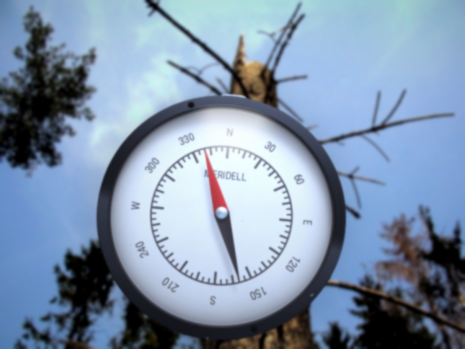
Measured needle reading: 340 °
